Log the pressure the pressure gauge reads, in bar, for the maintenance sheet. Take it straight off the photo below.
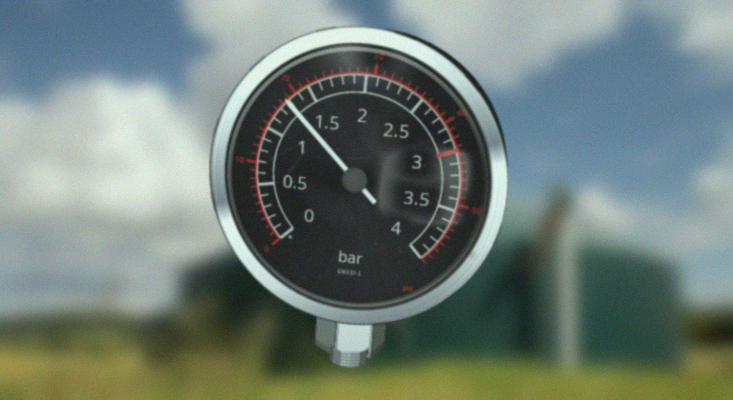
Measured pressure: 1.3 bar
